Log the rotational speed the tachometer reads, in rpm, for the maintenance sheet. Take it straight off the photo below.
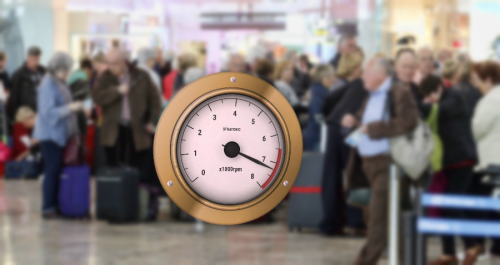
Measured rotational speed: 7250 rpm
